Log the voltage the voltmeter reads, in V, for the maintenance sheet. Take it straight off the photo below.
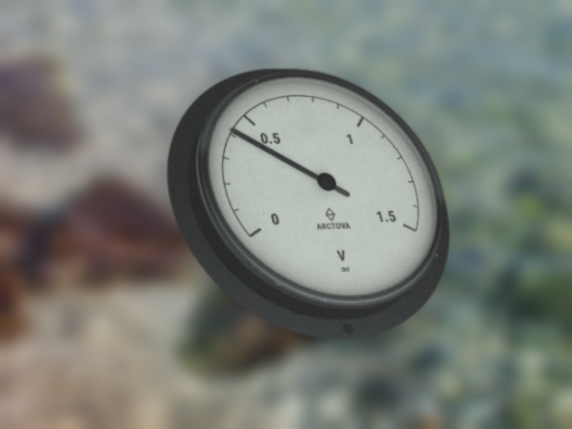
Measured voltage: 0.4 V
